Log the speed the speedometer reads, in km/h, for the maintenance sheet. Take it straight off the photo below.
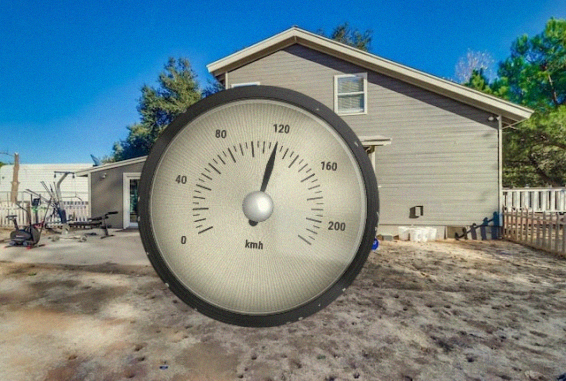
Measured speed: 120 km/h
